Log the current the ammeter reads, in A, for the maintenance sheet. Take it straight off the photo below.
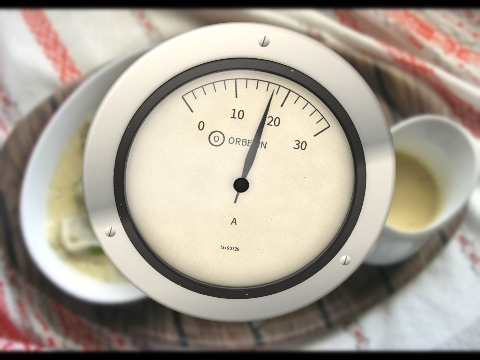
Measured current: 17 A
